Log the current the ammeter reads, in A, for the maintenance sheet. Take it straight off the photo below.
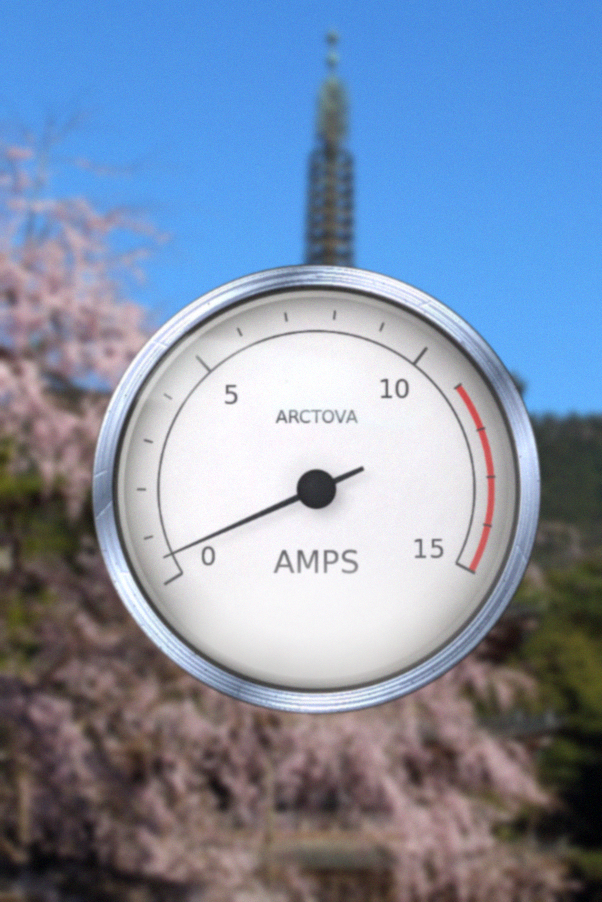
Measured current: 0.5 A
